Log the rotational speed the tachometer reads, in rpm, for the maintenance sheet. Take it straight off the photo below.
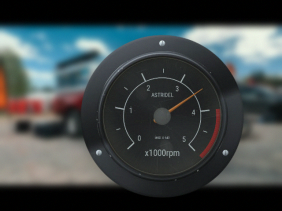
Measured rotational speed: 3500 rpm
